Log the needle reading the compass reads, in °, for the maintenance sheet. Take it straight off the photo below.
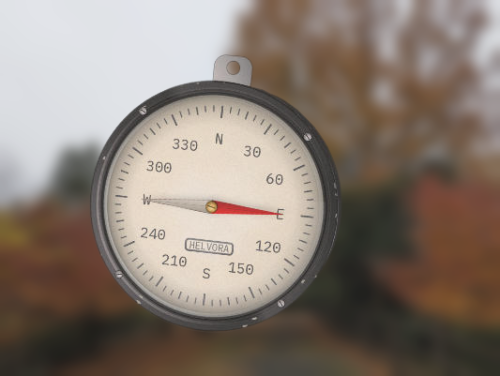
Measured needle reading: 90 °
